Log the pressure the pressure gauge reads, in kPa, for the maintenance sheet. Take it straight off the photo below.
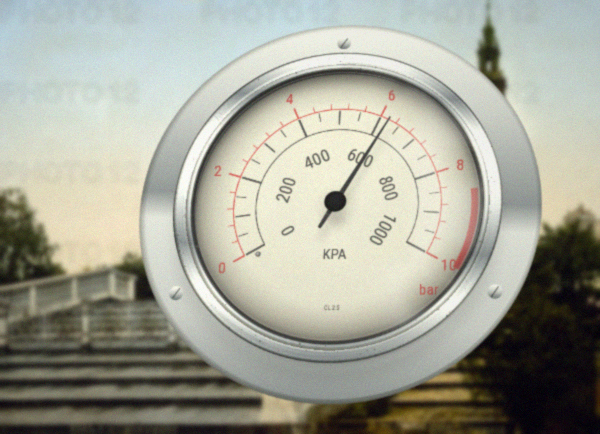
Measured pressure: 625 kPa
